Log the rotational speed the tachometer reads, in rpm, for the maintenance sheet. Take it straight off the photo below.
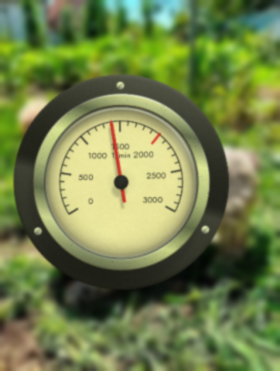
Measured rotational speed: 1400 rpm
